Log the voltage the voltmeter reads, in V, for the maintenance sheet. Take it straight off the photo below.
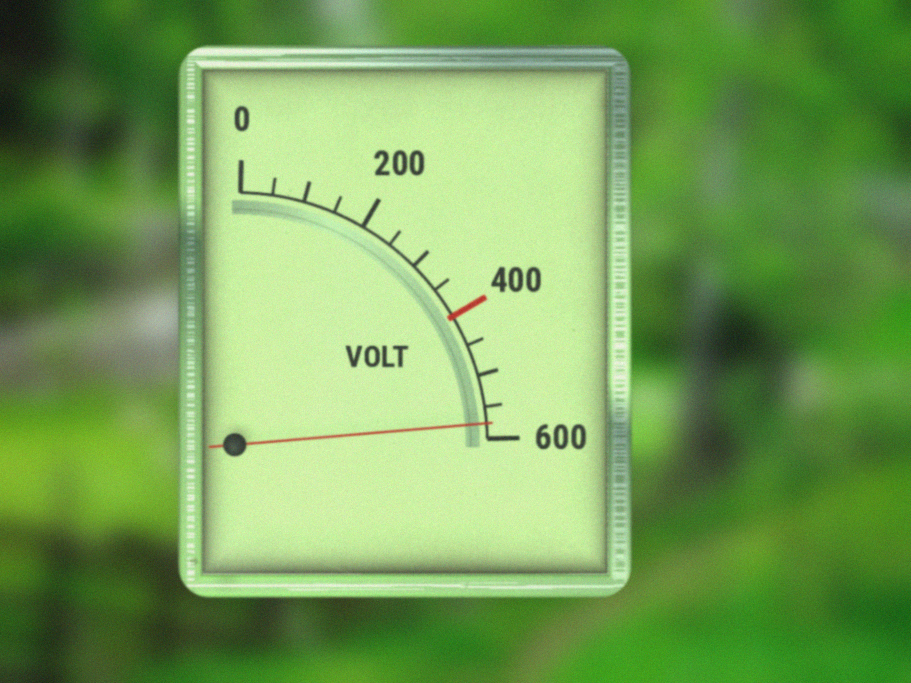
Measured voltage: 575 V
